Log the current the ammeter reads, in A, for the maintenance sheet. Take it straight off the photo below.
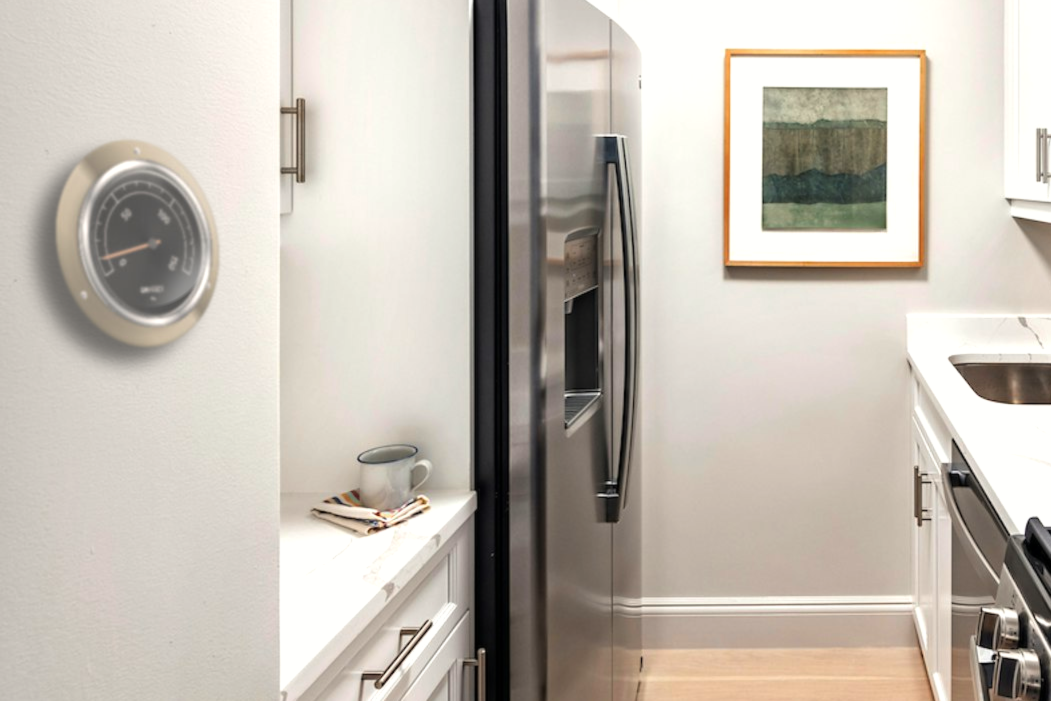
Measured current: 10 A
